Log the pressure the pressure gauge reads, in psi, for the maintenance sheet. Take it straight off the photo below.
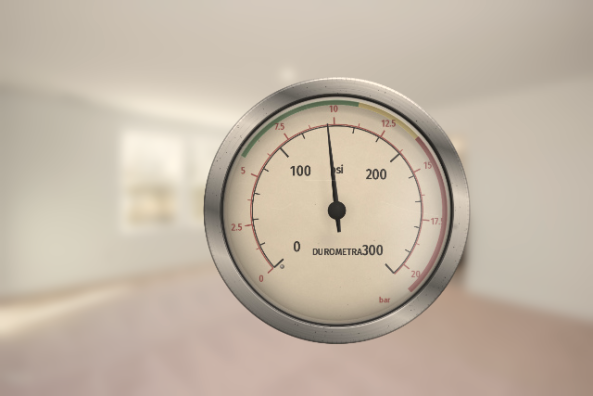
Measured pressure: 140 psi
